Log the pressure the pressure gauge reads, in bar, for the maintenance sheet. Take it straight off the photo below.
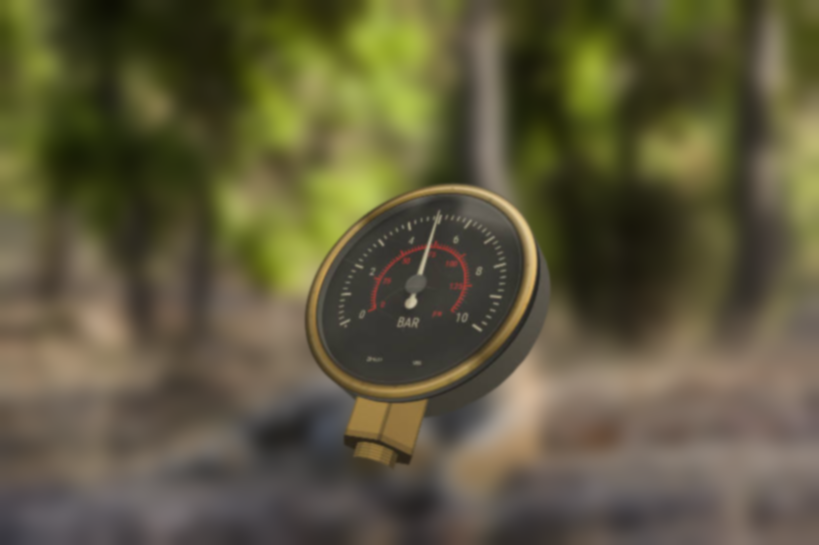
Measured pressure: 5 bar
